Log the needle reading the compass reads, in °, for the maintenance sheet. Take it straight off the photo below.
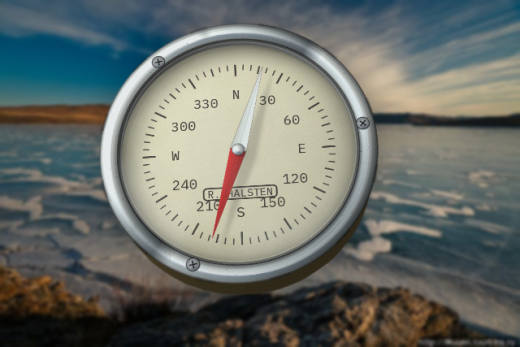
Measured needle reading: 197.5 °
